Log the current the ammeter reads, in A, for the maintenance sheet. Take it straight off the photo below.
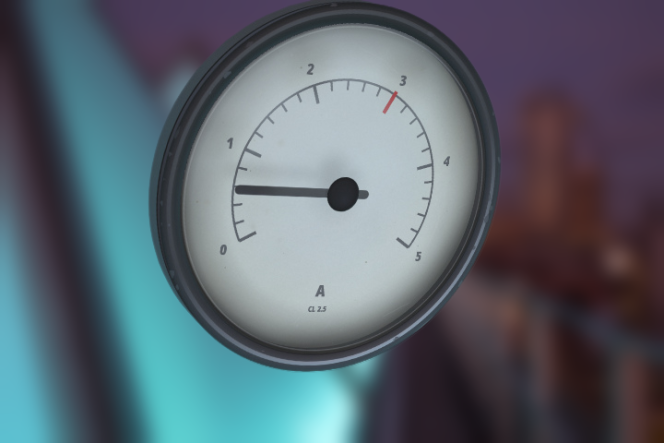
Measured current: 0.6 A
